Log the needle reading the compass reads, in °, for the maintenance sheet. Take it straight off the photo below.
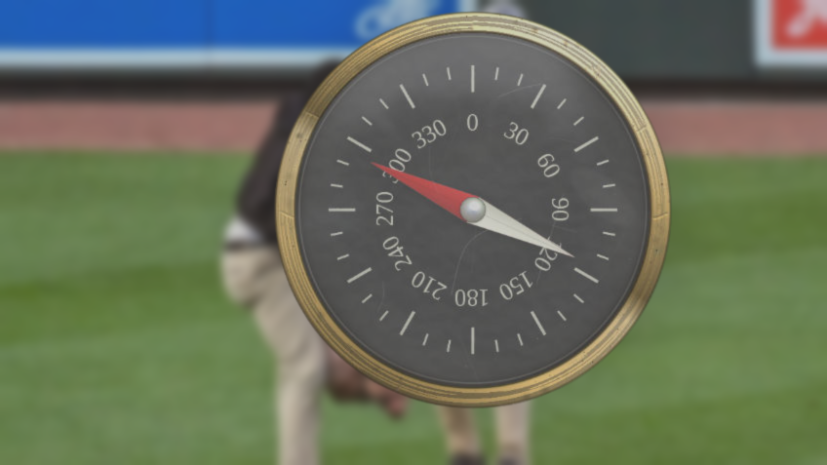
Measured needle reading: 295 °
